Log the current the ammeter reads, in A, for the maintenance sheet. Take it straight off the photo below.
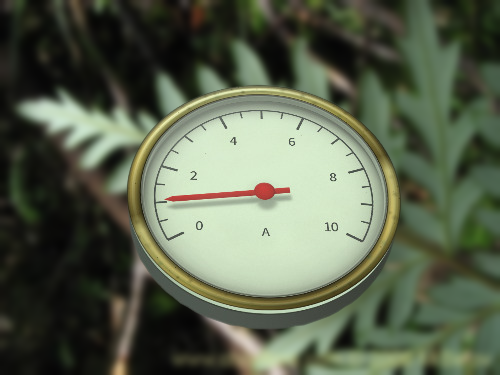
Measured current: 1 A
